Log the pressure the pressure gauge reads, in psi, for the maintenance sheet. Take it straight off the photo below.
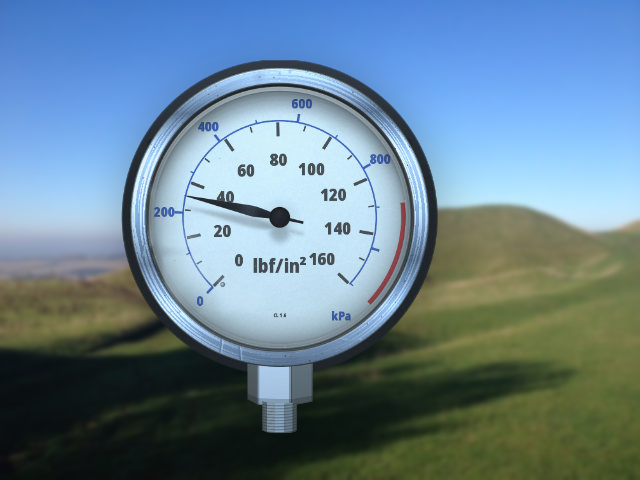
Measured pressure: 35 psi
